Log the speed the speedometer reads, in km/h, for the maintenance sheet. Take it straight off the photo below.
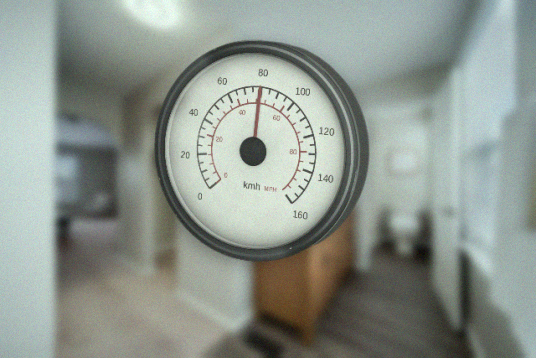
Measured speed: 80 km/h
